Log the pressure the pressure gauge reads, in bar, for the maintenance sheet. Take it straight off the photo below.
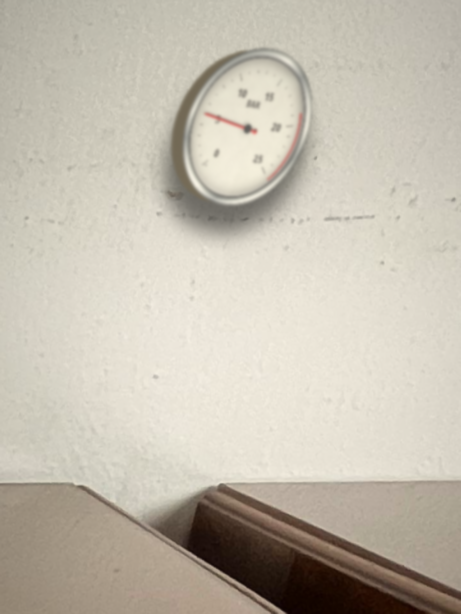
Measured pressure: 5 bar
